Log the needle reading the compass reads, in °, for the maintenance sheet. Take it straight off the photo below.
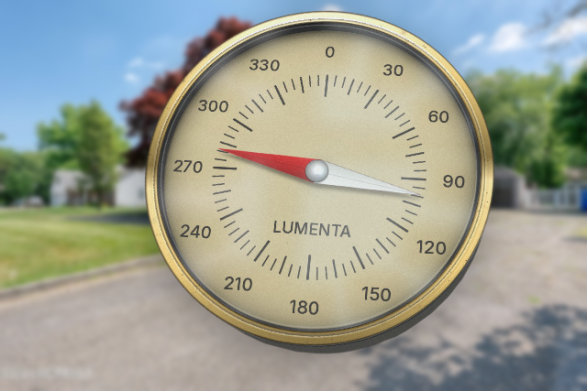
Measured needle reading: 280 °
